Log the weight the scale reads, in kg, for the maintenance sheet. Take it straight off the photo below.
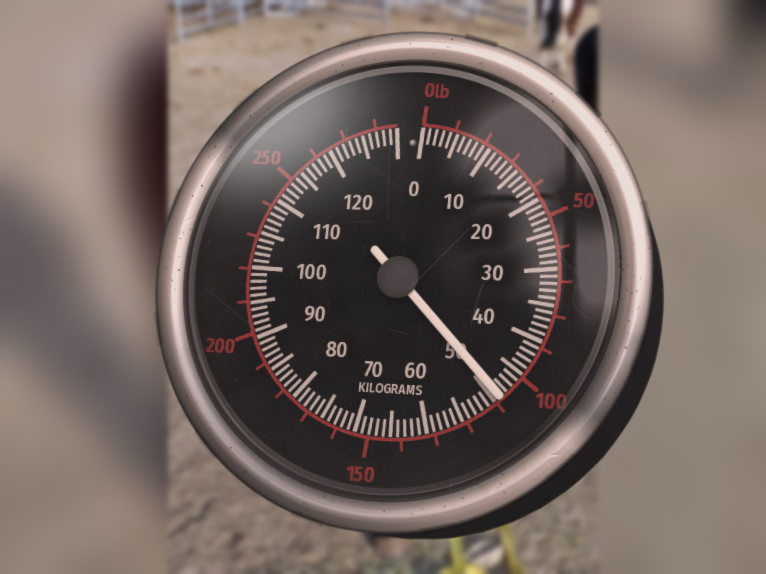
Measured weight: 49 kg
